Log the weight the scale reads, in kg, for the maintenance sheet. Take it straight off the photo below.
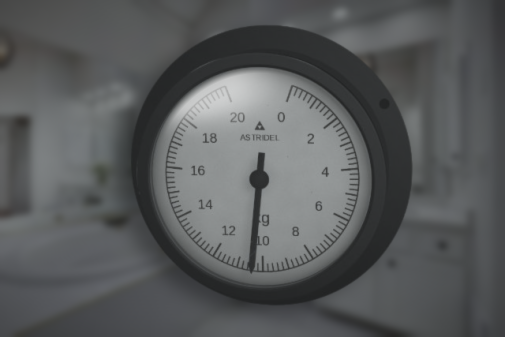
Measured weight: 10.4 kg
